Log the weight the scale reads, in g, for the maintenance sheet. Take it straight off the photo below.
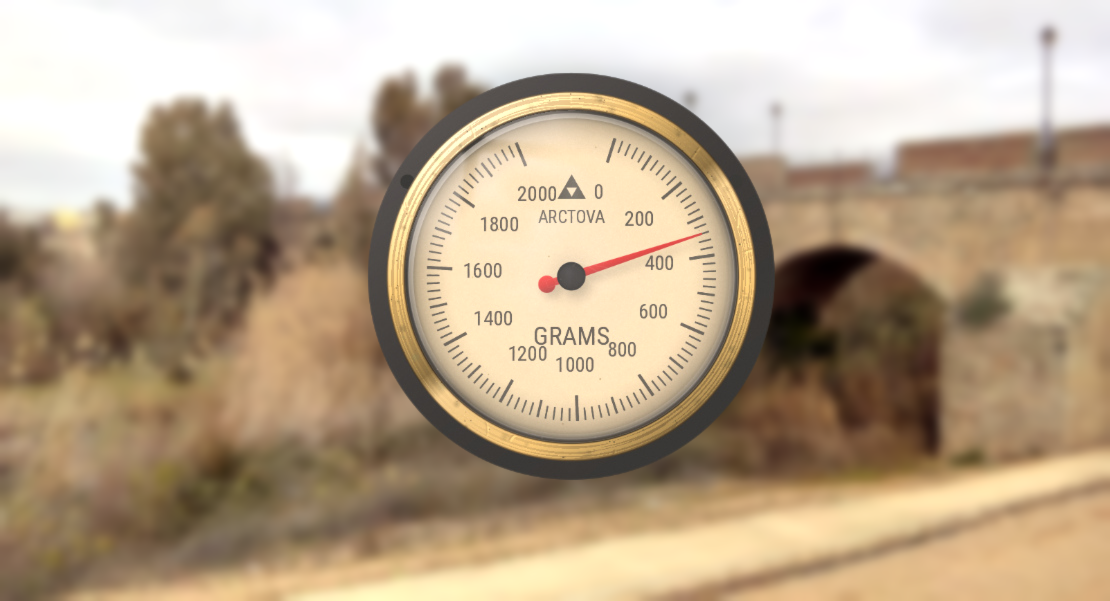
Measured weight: 340 g
